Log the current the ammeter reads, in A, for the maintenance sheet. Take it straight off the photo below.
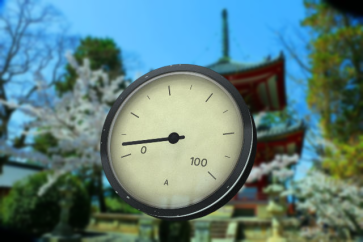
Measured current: 5 A
